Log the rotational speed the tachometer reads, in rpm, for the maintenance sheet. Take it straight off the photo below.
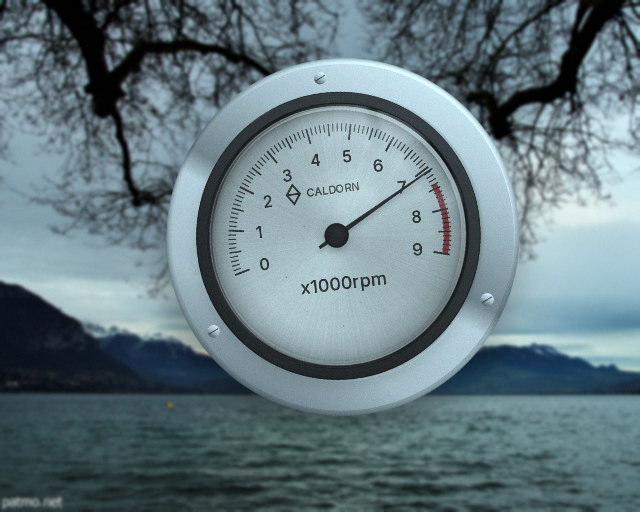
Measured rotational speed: 7100 rpm
